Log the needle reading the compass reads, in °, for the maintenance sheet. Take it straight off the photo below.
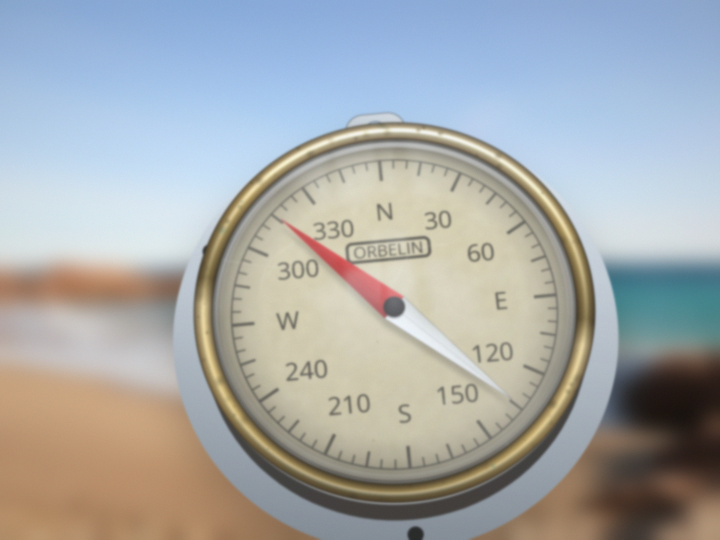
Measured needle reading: 315 °
